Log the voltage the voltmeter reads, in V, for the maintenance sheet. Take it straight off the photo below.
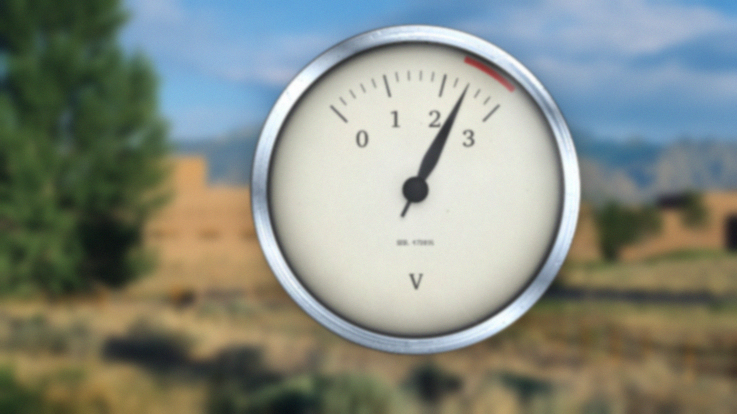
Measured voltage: 2.4 V
